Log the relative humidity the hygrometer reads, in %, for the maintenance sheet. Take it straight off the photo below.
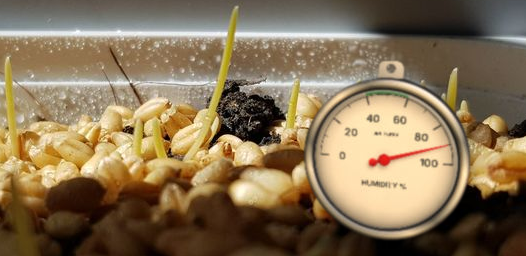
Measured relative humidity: 90 %
